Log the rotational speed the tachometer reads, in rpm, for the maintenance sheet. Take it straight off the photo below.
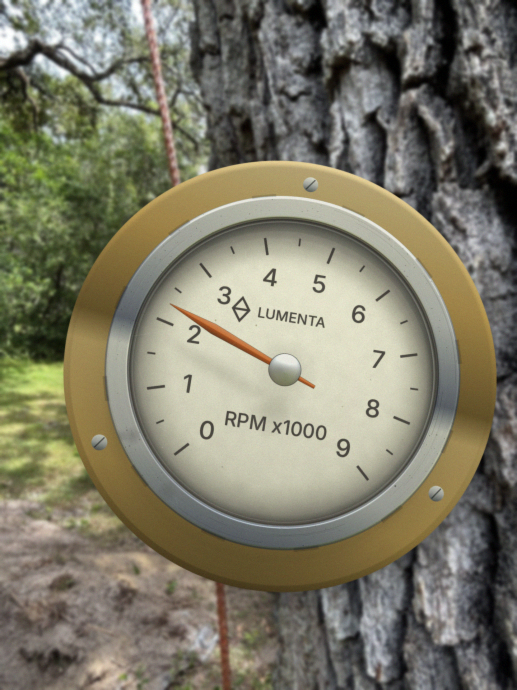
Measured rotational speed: 2250 rpm
